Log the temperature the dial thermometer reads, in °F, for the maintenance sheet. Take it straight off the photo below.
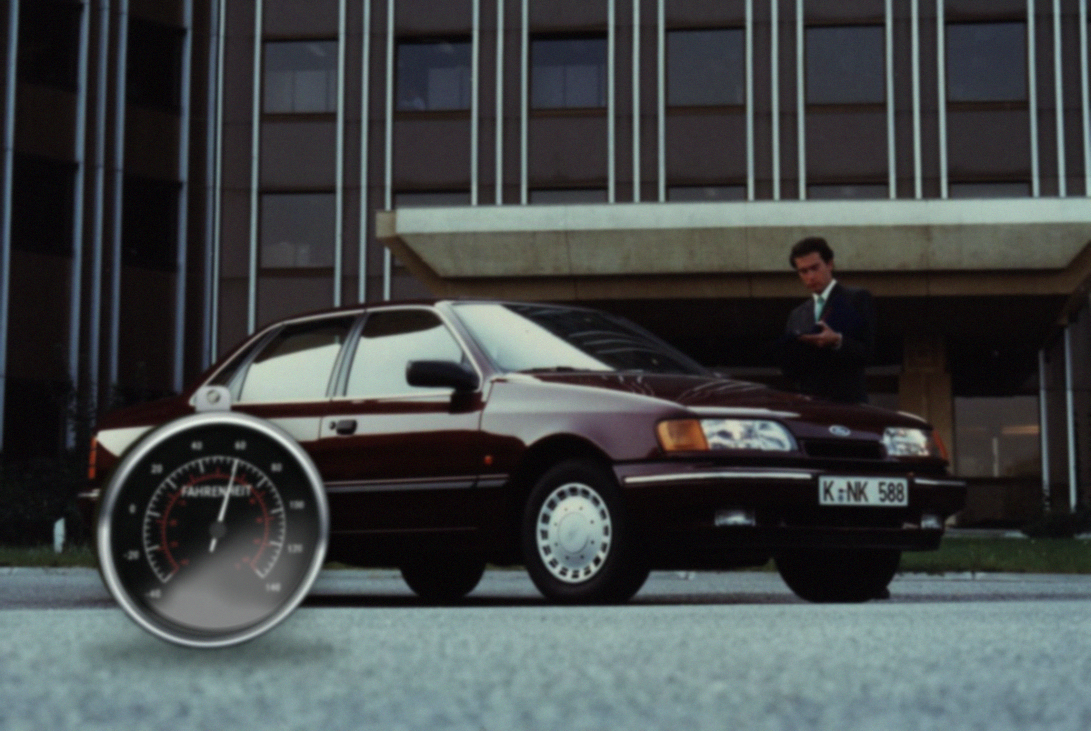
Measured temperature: 60 °F
